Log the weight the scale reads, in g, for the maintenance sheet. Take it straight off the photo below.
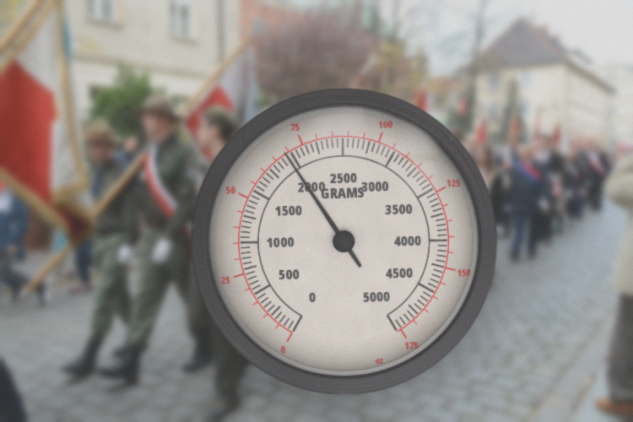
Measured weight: 1950 g
